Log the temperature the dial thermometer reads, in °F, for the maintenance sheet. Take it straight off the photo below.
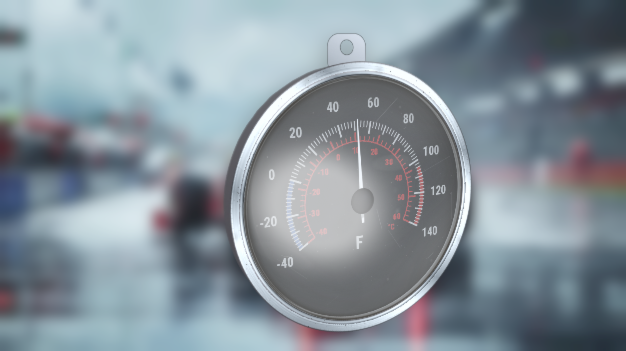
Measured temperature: 50 °F
